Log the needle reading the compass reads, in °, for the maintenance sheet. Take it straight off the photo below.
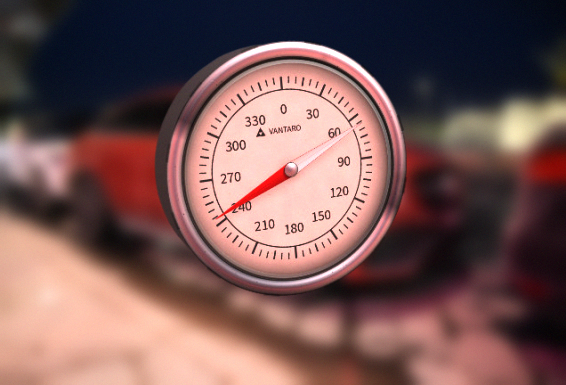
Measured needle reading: 245 °
